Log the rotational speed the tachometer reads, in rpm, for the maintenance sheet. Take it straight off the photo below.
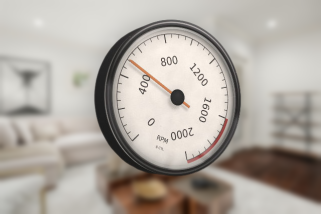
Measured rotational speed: 500 rpm
